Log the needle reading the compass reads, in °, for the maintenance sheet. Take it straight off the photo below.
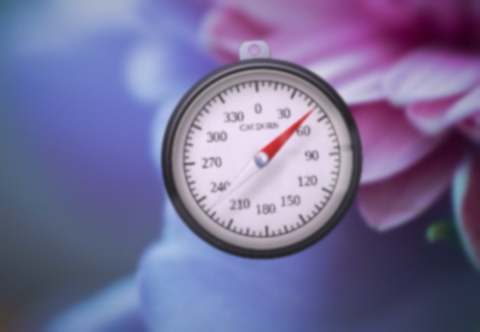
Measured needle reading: 50 °
